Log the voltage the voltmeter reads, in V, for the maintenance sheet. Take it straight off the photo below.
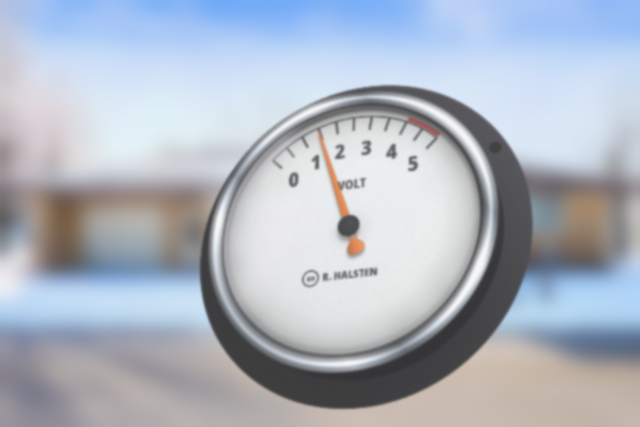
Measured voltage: 1.5 V
